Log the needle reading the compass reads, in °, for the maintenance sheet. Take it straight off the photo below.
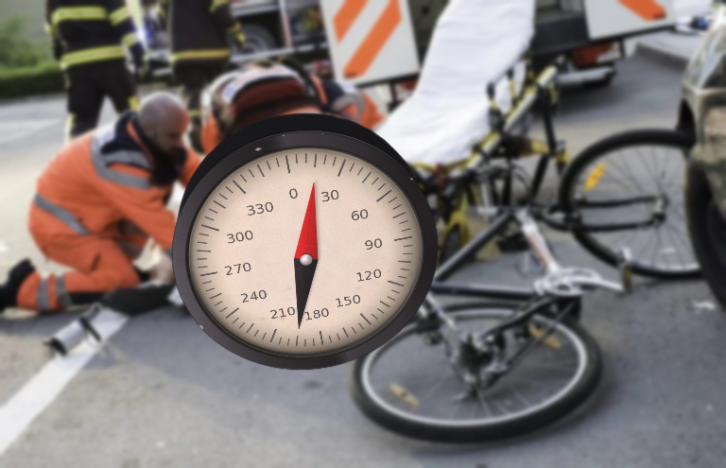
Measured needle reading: 15 °
